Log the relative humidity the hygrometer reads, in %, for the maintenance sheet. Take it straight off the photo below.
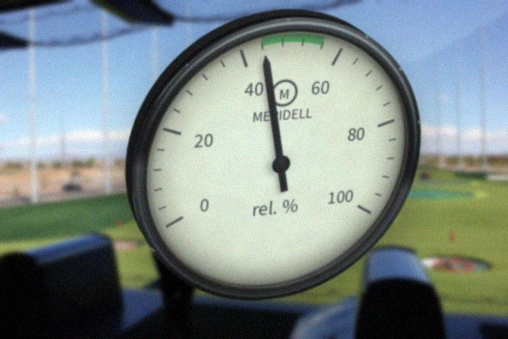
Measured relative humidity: 44 %
